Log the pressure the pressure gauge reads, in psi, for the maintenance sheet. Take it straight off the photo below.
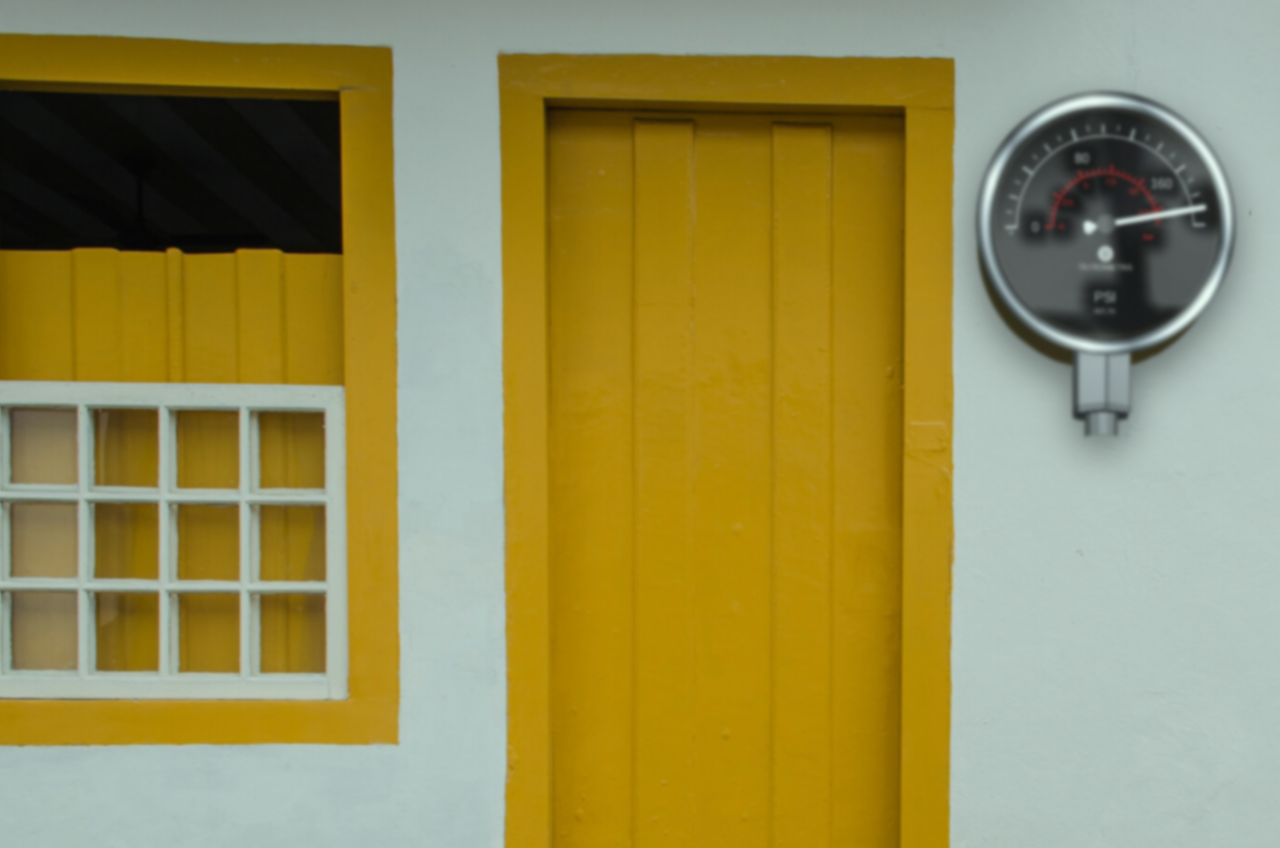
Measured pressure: 190 psi
